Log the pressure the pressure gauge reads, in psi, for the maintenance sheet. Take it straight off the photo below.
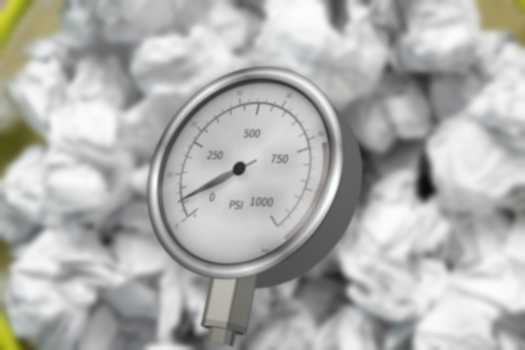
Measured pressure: 50 psi
